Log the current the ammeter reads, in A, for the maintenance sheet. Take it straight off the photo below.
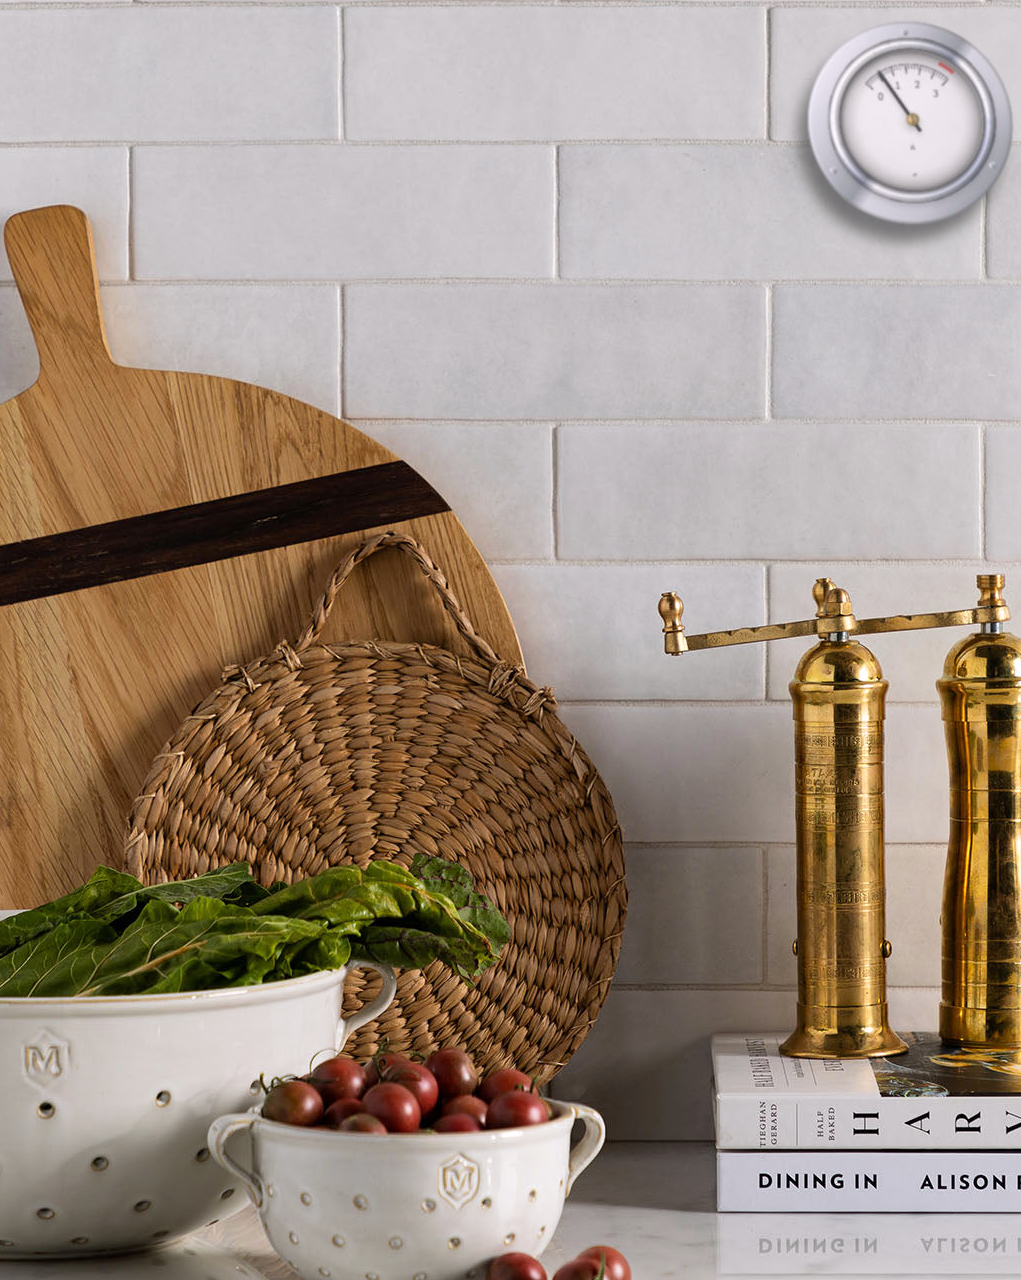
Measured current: 0.5 A
